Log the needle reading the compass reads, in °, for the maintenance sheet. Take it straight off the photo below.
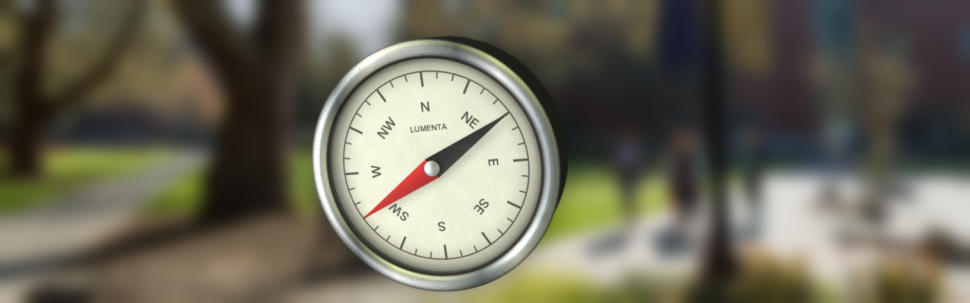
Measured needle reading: 240 °
